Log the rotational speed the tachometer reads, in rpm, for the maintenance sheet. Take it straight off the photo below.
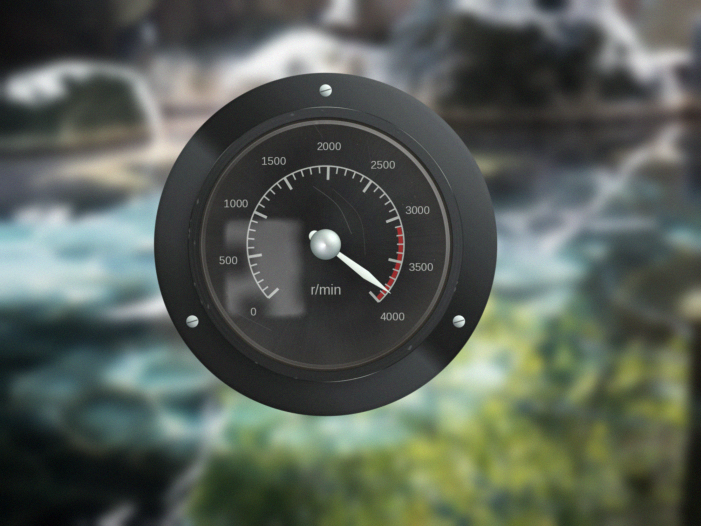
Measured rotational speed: 3850 rpm
